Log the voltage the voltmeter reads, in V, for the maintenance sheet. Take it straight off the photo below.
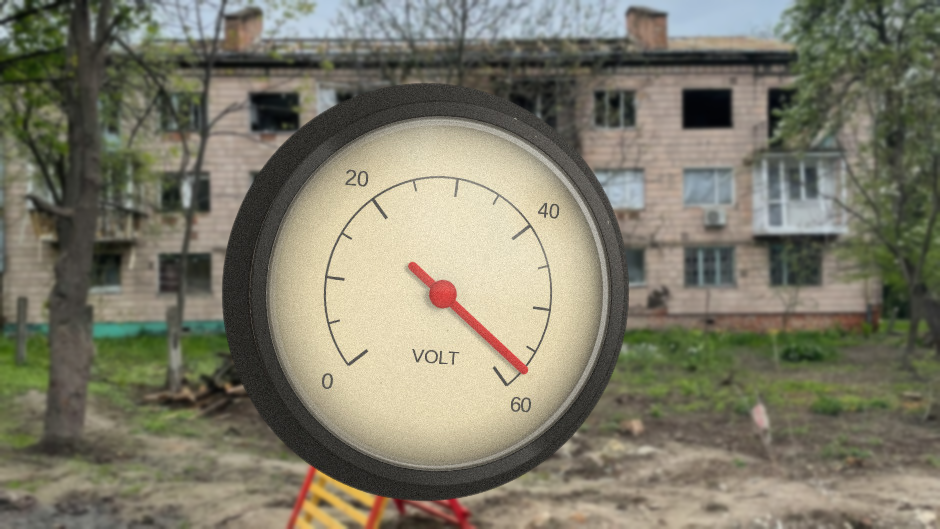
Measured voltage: 57.5 V
